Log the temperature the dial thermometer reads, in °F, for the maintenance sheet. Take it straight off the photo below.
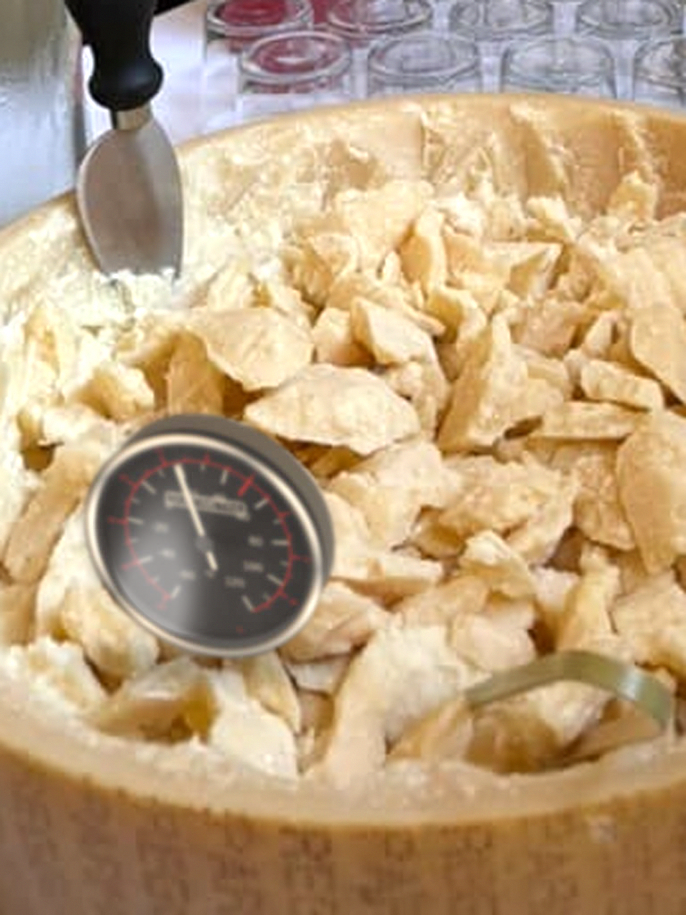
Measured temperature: 20 °F
